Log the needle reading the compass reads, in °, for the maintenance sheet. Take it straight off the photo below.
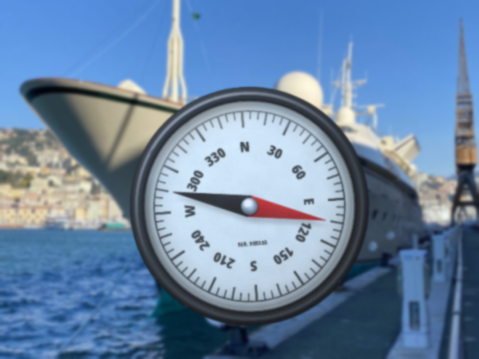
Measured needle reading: 105 °
